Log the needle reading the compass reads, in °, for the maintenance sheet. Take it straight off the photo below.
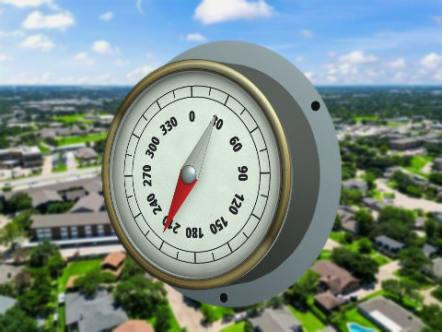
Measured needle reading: 210 °
